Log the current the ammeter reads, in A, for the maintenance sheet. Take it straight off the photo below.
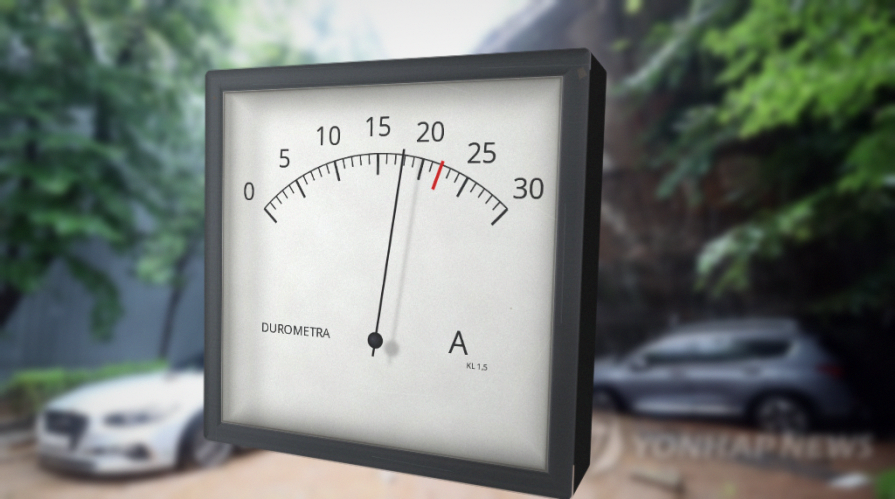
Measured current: 18 A
